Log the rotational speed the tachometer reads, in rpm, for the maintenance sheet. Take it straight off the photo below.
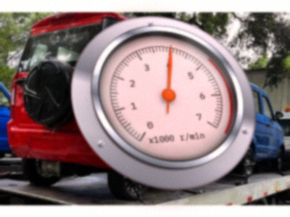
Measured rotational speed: 4000 rpm
